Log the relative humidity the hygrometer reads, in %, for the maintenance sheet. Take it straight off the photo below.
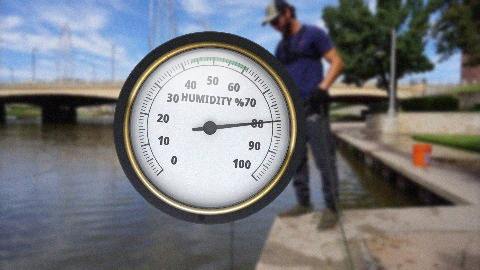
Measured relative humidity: 80 %
